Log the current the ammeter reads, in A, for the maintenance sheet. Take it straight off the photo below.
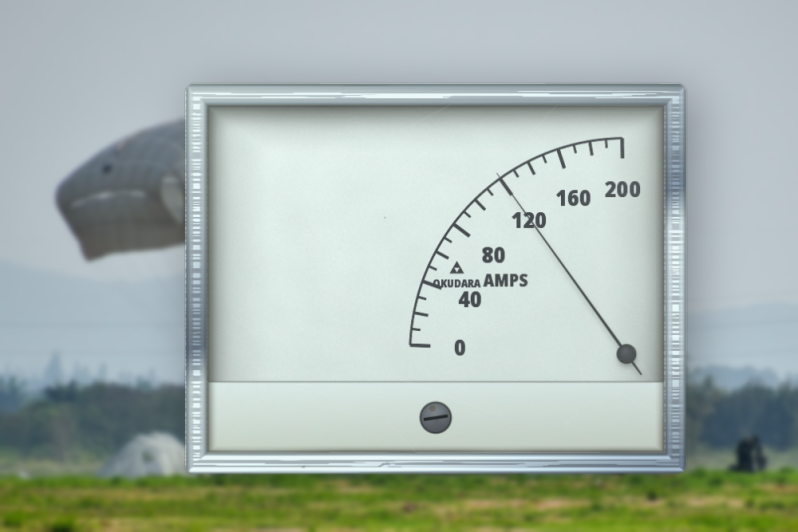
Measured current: 120 A
